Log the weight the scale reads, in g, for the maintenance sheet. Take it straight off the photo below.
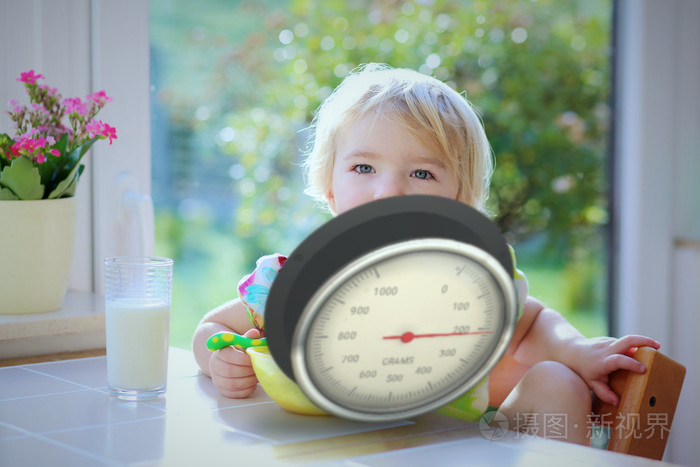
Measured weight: 200 g
